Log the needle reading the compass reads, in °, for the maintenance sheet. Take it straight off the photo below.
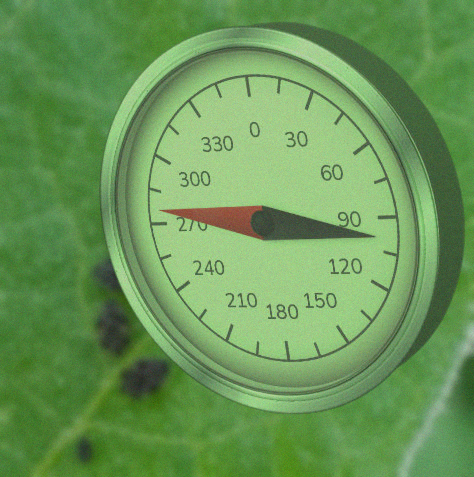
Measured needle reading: 277.5 °
